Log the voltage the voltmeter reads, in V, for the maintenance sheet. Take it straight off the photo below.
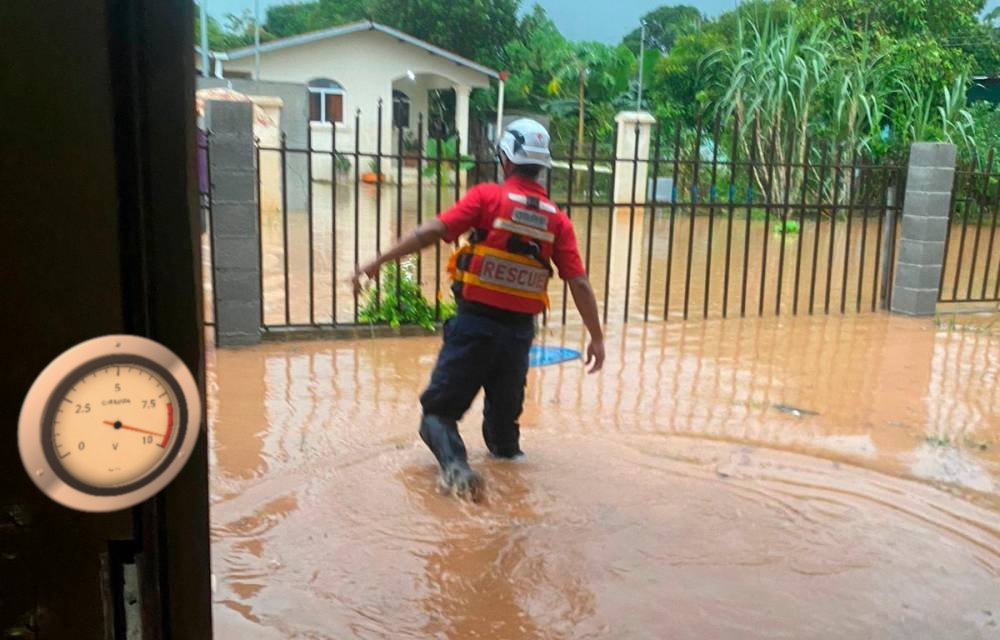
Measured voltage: 9.5 V
